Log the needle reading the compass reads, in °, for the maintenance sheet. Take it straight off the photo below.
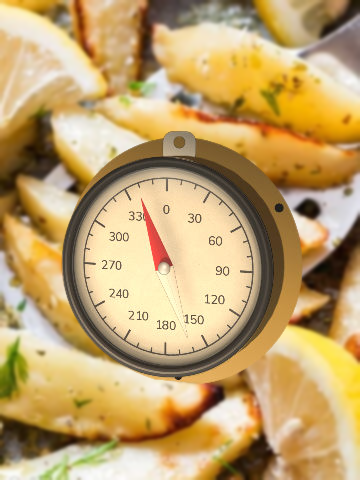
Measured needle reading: 340 °
